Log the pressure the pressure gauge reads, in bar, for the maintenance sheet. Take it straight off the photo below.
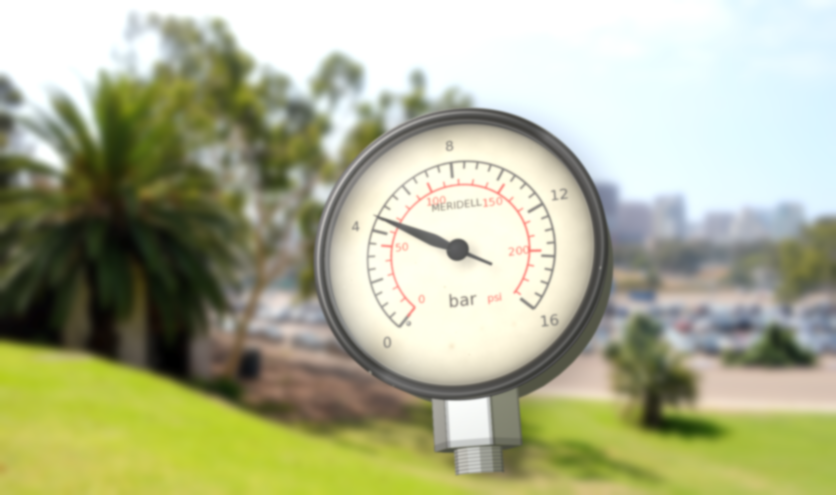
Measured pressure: 4.5 bar
